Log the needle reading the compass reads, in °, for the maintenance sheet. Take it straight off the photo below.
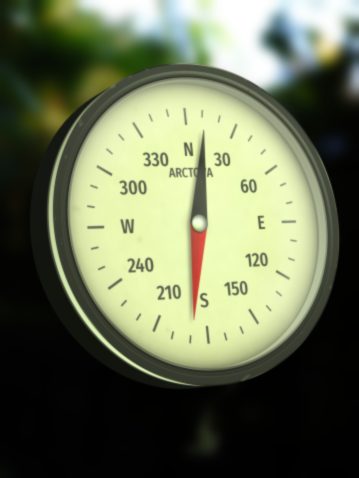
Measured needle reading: 190 °
